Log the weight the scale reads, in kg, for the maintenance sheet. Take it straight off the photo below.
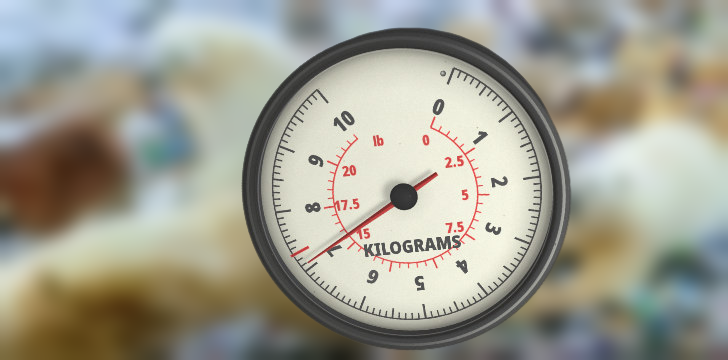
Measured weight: 7.1 kg
